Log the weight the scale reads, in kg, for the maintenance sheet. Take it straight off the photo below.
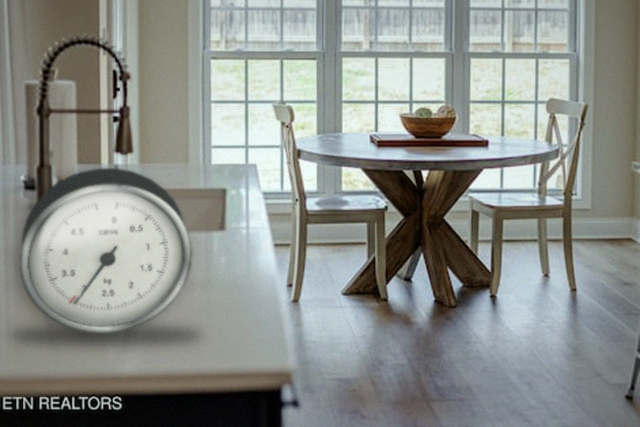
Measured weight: 3 kg
